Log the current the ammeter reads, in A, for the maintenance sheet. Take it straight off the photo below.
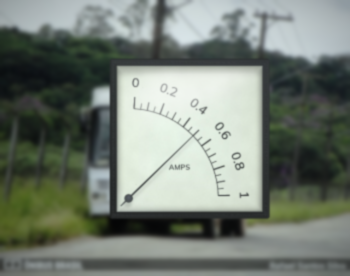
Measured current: 0.5 A
